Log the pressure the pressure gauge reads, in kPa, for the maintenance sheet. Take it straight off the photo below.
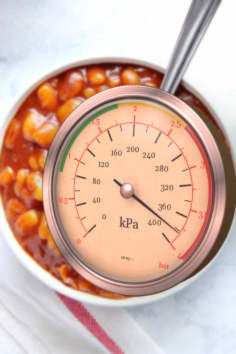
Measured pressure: 380 kPa
